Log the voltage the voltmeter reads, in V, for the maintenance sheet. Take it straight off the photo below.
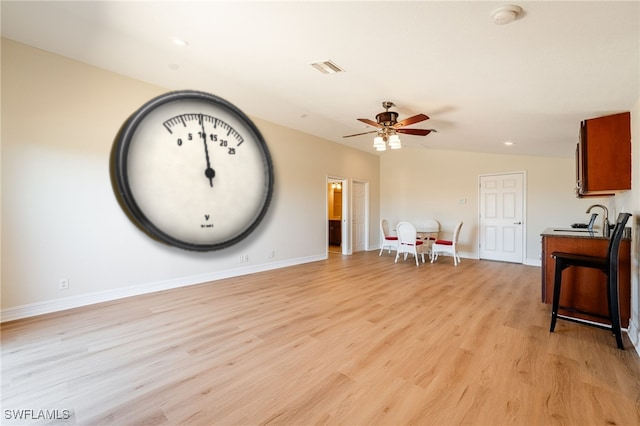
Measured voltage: 10 V
